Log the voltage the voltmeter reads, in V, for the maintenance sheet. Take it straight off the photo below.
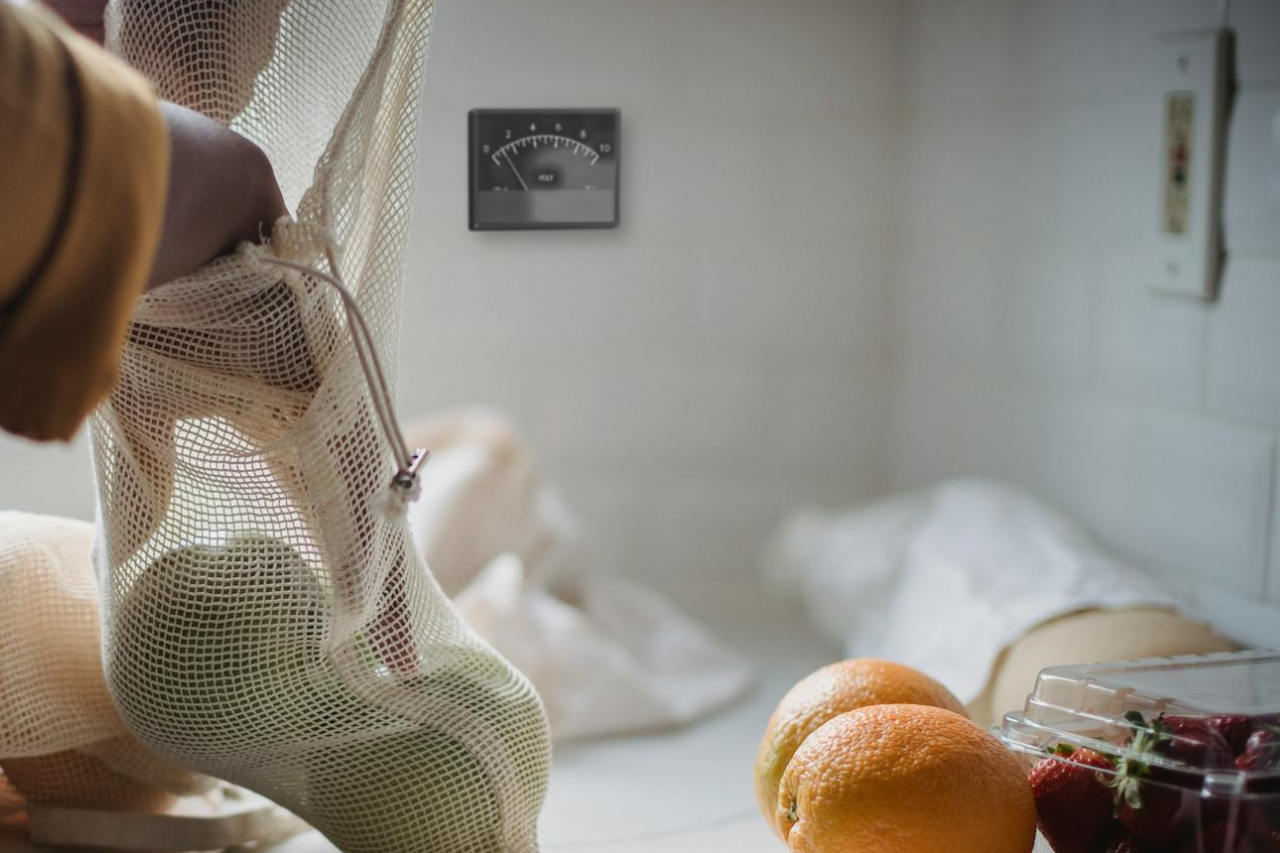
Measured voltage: 1 V
